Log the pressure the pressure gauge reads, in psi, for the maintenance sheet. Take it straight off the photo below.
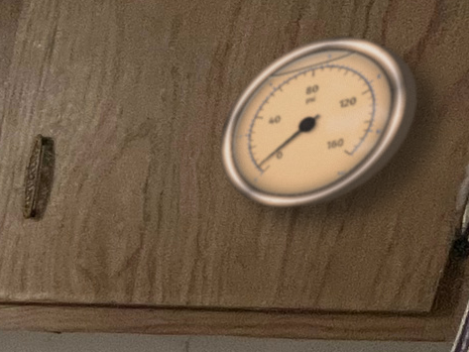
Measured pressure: 5 psi
